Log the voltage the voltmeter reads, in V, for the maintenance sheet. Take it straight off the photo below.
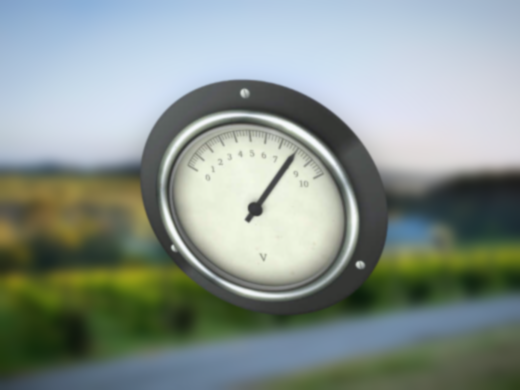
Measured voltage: 8 V
